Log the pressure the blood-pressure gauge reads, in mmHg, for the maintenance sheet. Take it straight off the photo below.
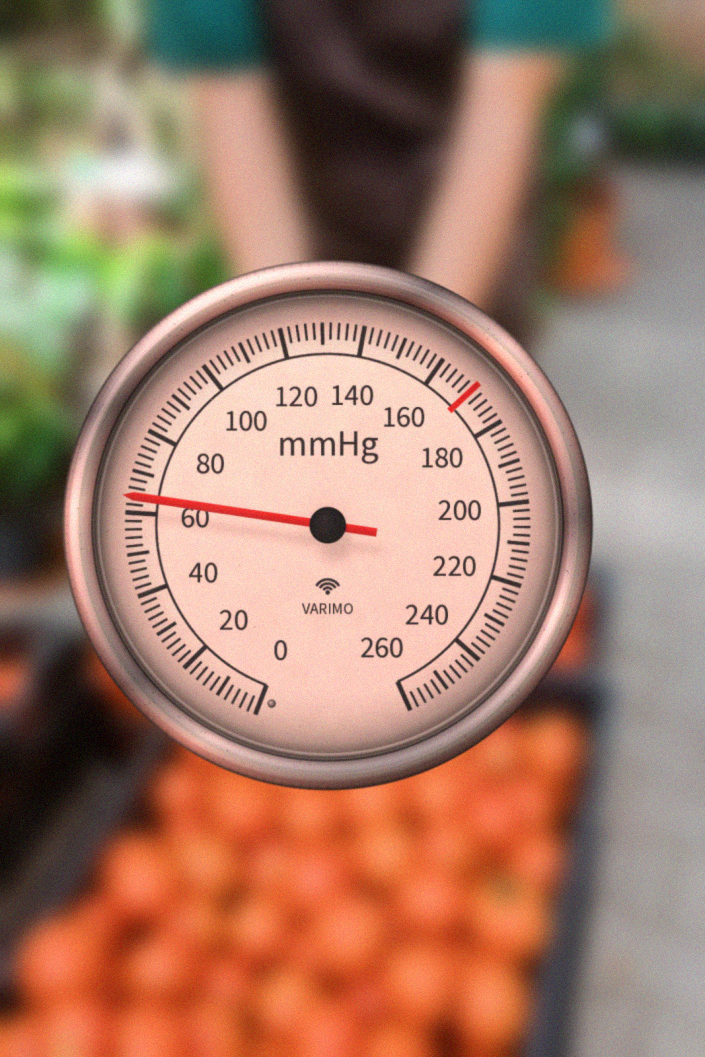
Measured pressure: 64 mmHg
